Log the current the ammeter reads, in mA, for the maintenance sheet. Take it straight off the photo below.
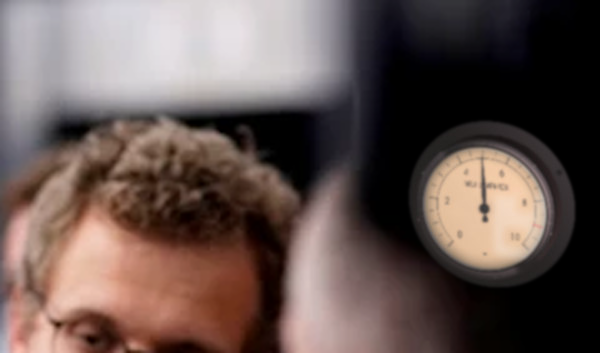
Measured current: 5 mA
